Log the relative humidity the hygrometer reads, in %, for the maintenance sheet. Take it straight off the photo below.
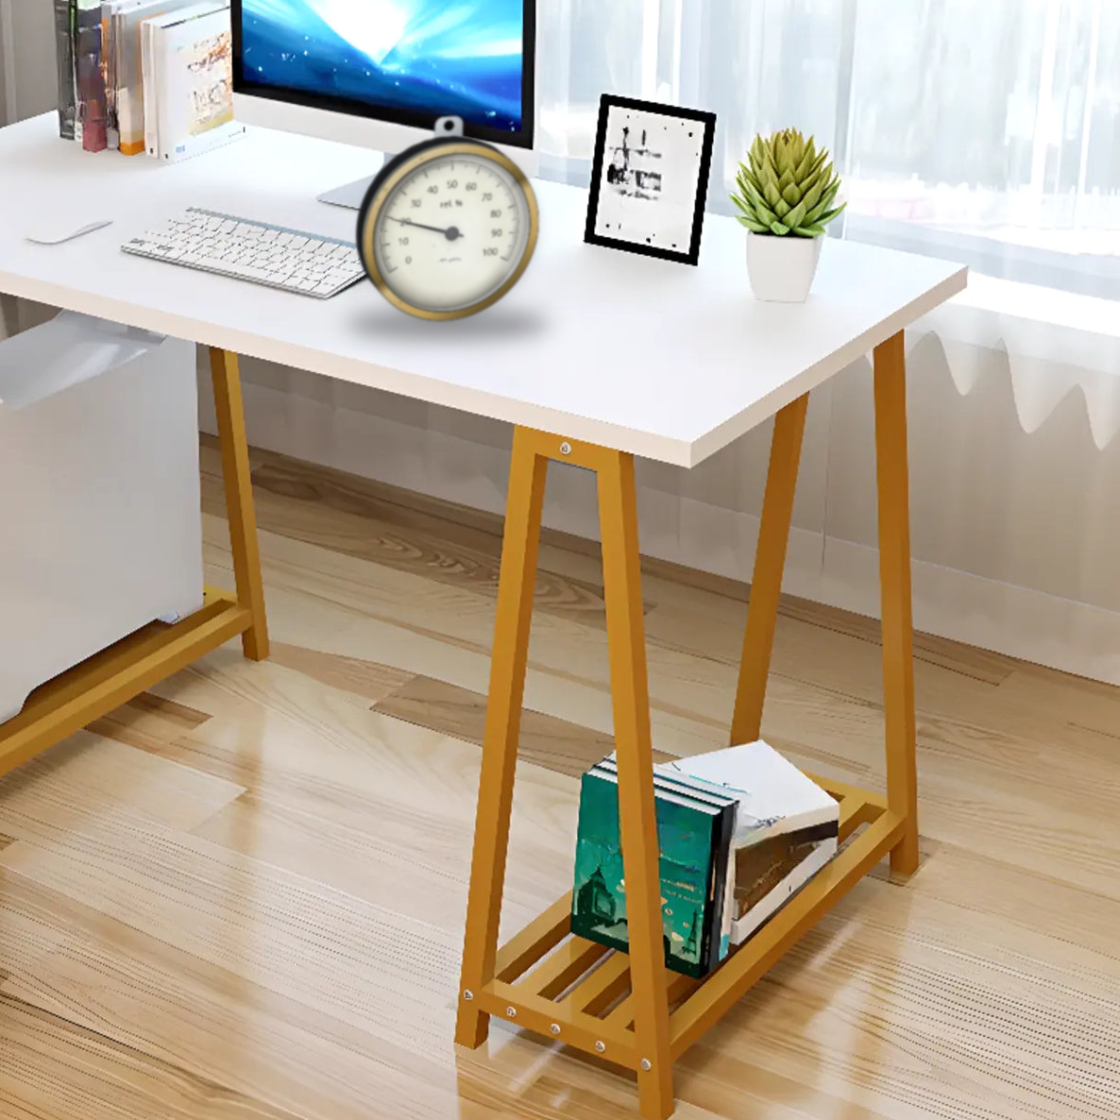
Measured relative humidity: 20 %
